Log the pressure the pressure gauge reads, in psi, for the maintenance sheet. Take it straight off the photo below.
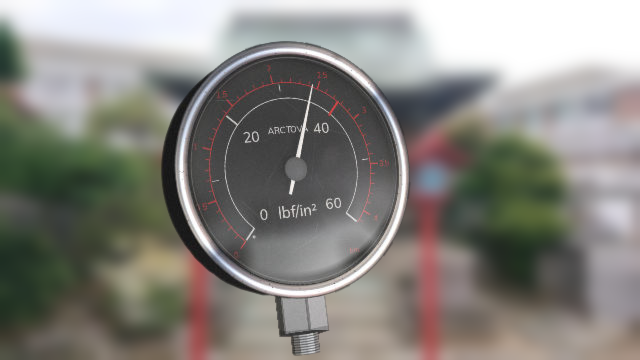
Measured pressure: 35 psi
